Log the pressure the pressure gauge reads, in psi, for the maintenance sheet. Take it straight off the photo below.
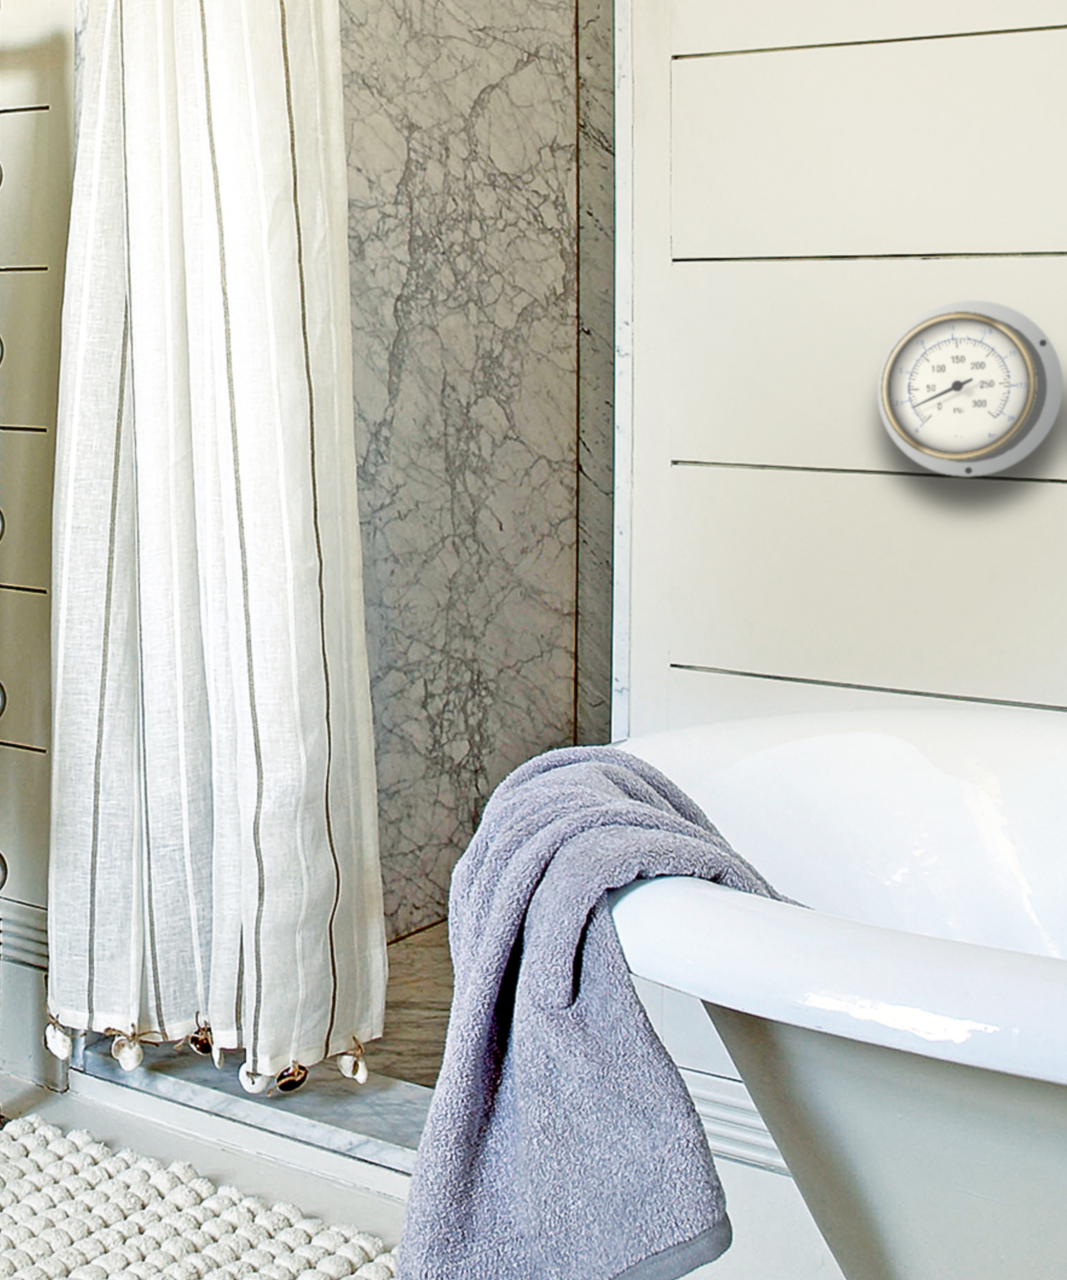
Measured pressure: 25 psi
